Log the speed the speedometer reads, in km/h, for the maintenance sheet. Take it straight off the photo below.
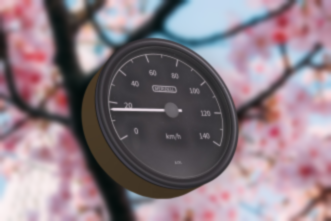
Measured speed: 15 km/h
